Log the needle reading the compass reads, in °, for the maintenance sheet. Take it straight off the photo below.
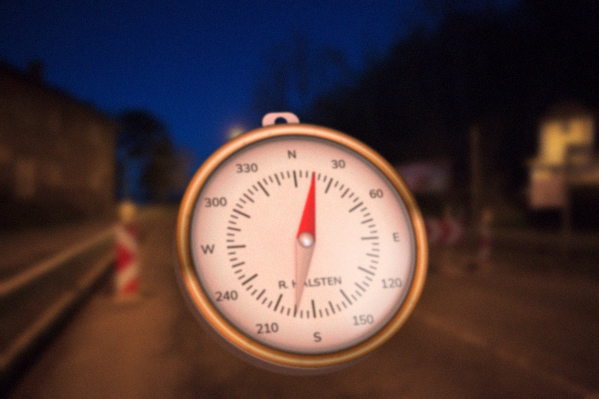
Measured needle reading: 15 °
